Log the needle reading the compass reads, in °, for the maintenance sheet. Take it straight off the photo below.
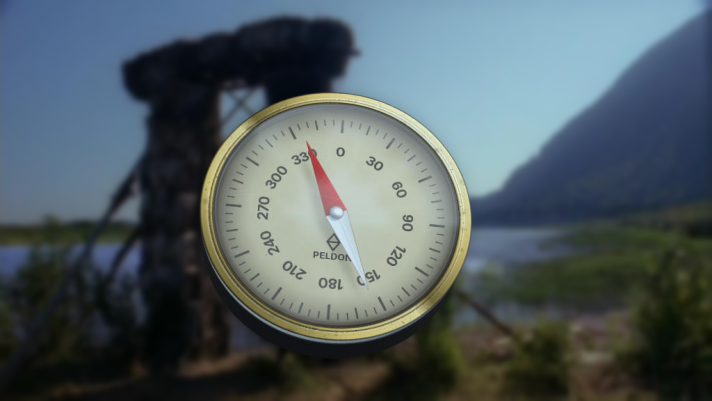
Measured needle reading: 335 °
